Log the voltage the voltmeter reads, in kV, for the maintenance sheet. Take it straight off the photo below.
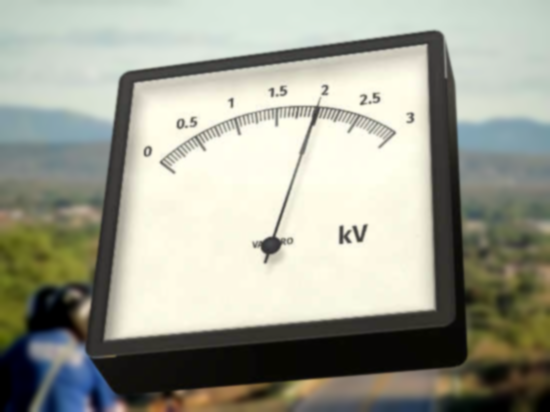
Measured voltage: 2 kV
